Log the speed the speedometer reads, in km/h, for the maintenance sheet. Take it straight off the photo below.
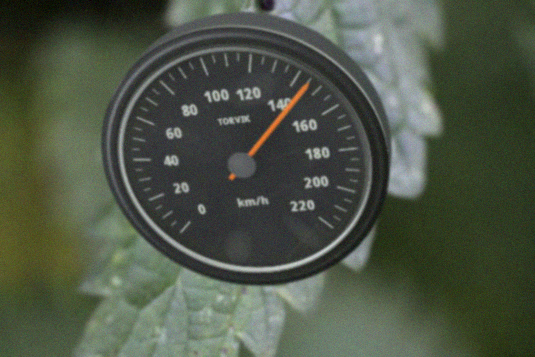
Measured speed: 145 km/h
